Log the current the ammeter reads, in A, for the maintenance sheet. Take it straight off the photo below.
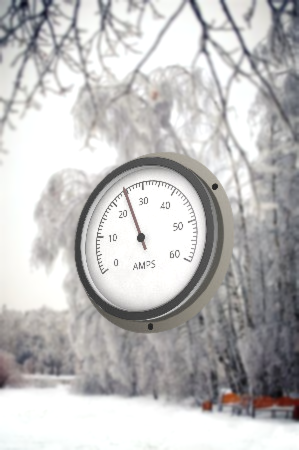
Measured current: 25 A
